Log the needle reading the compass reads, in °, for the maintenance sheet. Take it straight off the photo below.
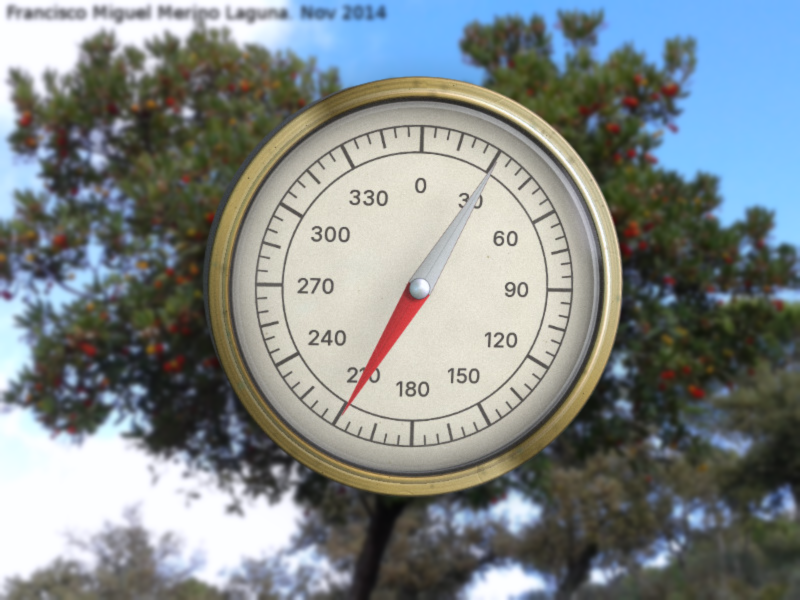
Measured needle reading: 210 °
